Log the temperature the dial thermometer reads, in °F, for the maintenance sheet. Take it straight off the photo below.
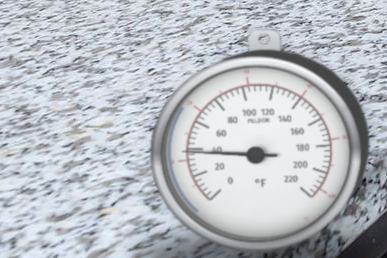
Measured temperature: 40 °F
